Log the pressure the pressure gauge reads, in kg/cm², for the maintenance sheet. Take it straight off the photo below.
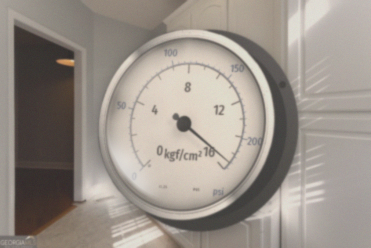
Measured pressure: 15.5 kg/cm²
